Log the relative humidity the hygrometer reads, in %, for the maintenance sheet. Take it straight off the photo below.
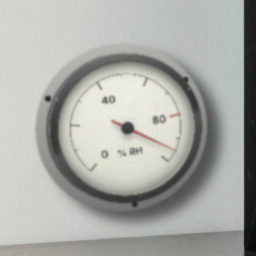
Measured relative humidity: 95 %
